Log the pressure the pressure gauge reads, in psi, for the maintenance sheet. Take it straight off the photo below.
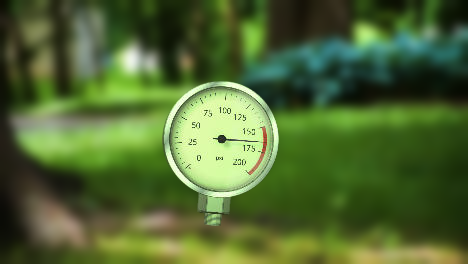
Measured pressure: 165 psi
